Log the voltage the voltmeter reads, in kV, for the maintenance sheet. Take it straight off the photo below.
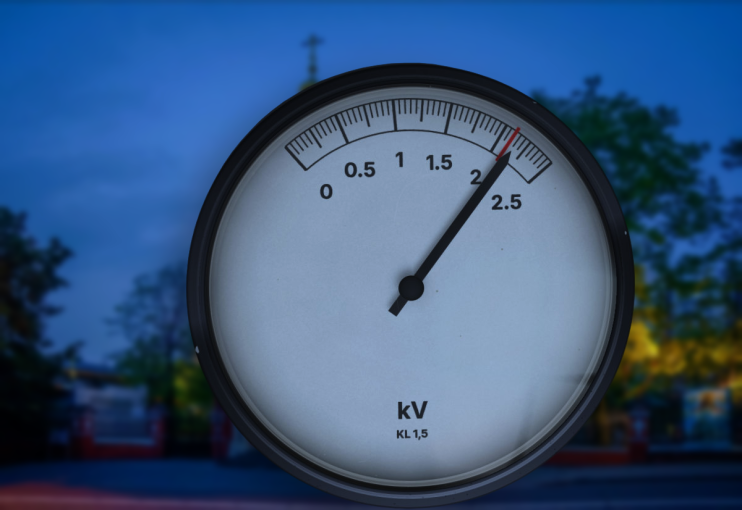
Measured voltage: 2.15 kV
